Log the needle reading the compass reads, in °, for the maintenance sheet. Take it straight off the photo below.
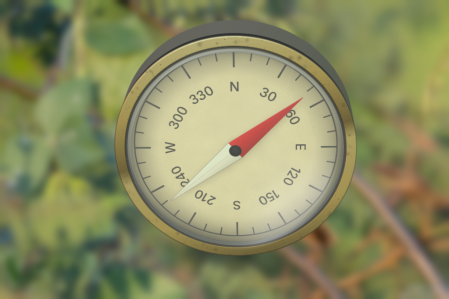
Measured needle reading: 50 °
